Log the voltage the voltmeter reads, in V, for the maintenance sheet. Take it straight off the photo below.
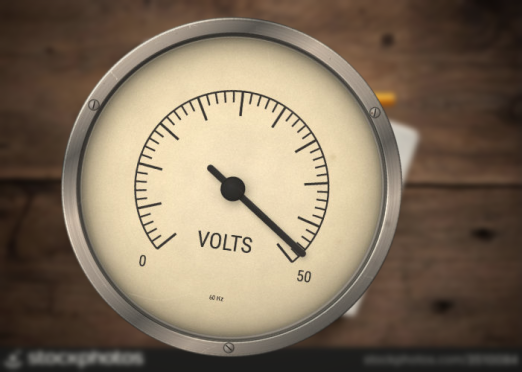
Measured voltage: 48.5 V
